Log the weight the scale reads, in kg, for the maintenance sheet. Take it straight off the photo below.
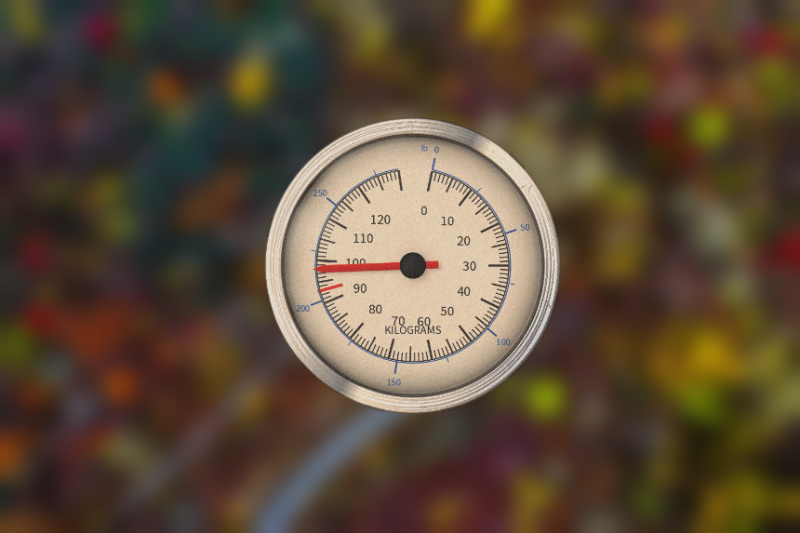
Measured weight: 98 kg
